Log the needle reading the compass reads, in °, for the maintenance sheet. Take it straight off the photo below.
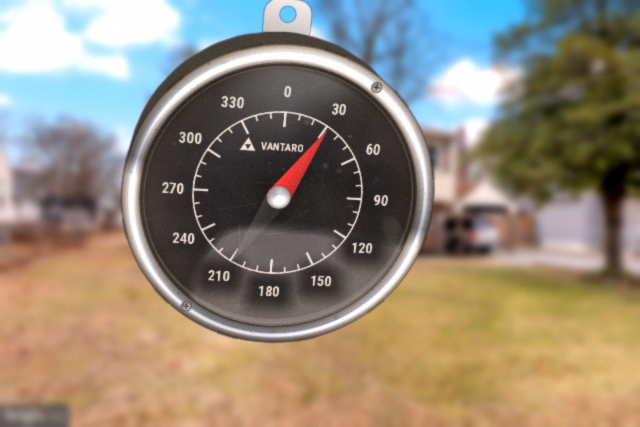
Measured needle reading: 30 °
